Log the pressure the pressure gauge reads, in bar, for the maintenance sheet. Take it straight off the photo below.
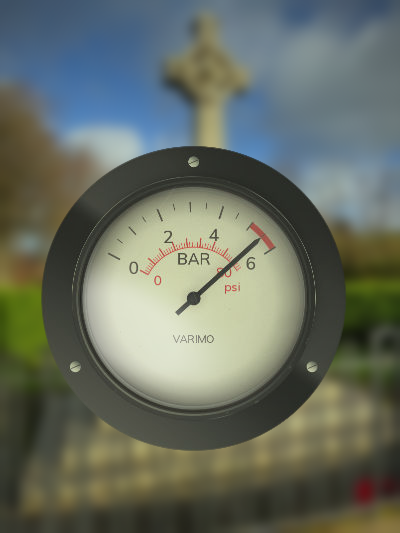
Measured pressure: 5.5 bar
